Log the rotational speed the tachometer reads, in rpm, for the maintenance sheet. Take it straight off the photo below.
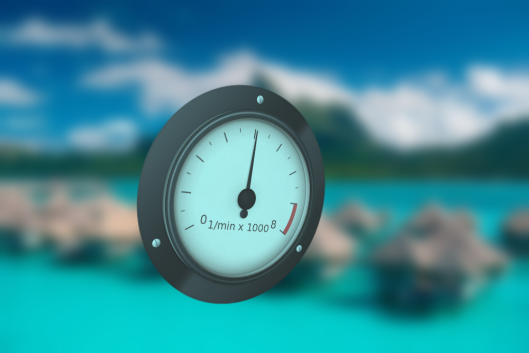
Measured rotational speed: 4000 rpm
